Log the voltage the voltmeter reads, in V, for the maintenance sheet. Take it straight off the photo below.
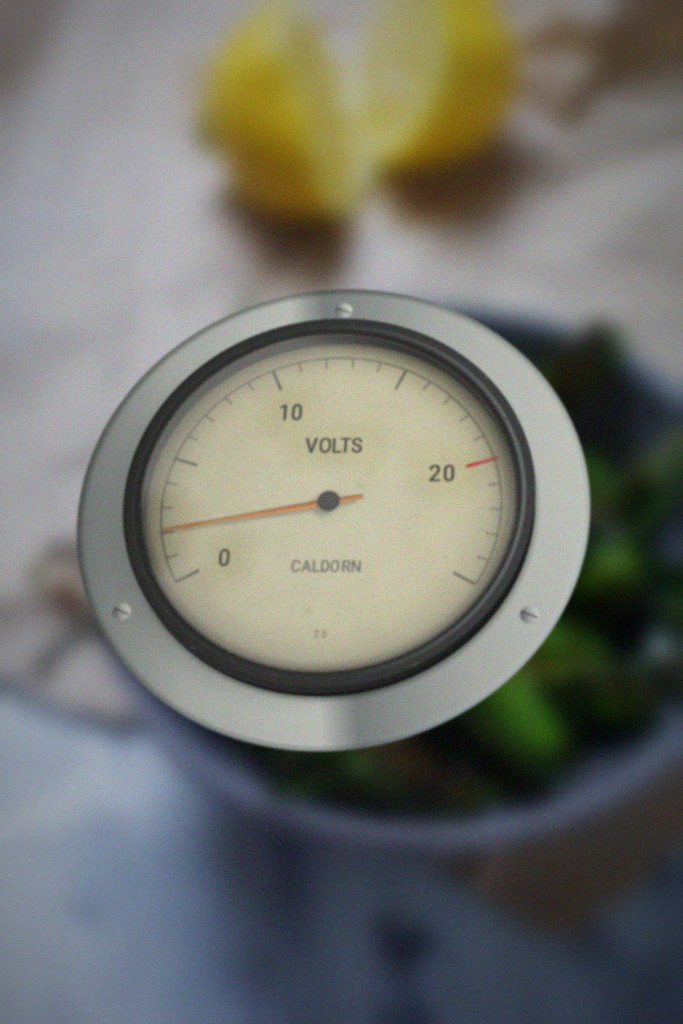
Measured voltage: 2 V
